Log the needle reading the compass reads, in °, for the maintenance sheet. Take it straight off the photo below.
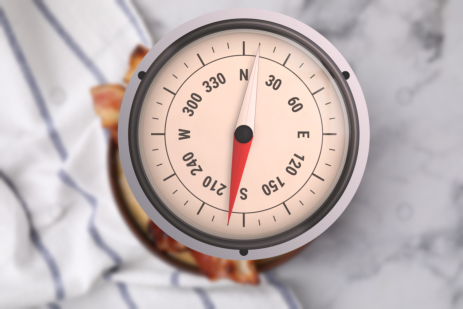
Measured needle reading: 190 °
